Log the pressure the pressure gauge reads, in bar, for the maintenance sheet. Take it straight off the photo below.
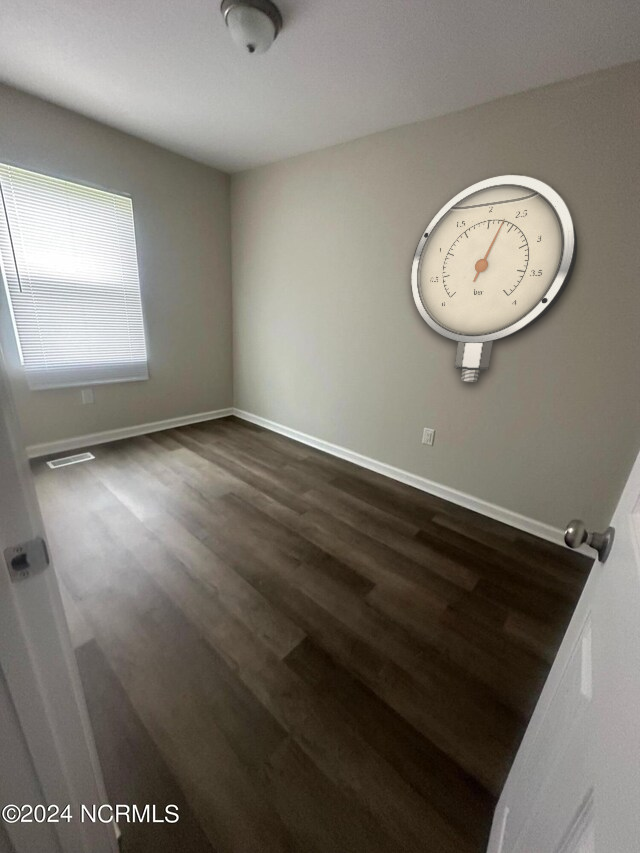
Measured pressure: 2.3 bar
